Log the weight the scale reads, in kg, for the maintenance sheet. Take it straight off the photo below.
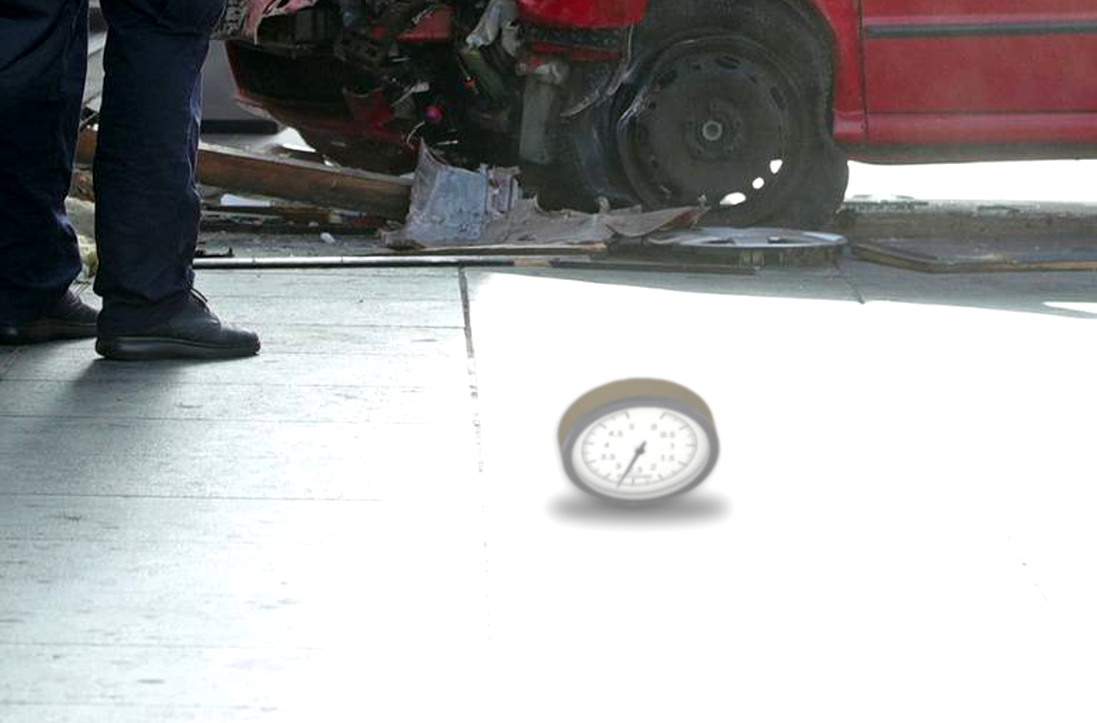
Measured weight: 2.75 kg
